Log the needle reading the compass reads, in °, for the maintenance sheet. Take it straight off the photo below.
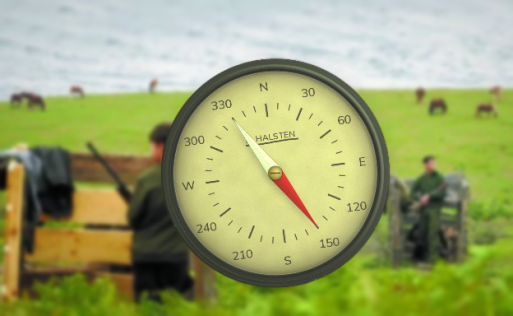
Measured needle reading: 150 °
